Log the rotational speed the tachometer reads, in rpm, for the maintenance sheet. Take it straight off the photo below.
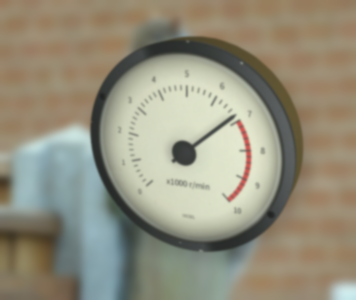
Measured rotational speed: 6800 rpm
